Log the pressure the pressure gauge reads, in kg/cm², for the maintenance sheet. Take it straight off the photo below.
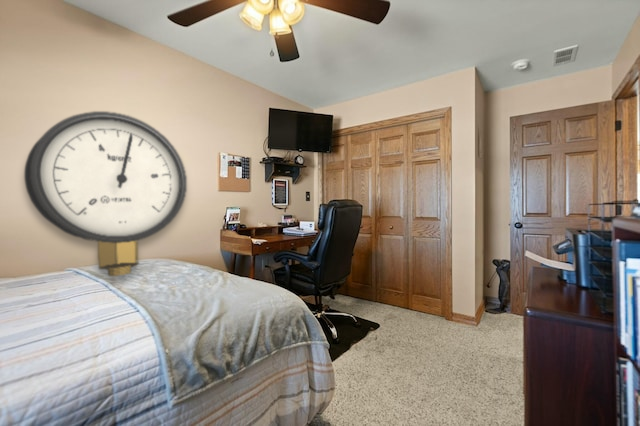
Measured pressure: 5.5 kg/cm²
